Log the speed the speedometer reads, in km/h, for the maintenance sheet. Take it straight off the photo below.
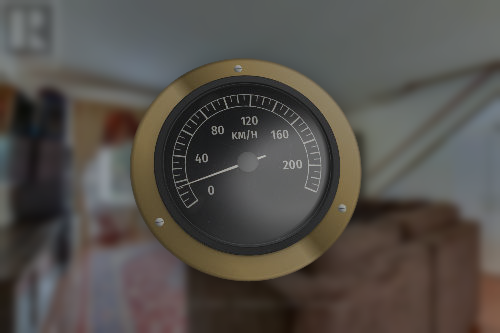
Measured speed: 15 km/h
